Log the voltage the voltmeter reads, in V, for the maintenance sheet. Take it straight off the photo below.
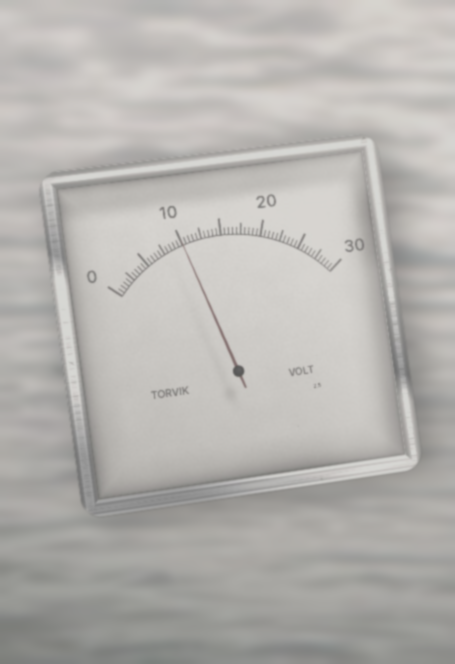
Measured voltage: 10 V
